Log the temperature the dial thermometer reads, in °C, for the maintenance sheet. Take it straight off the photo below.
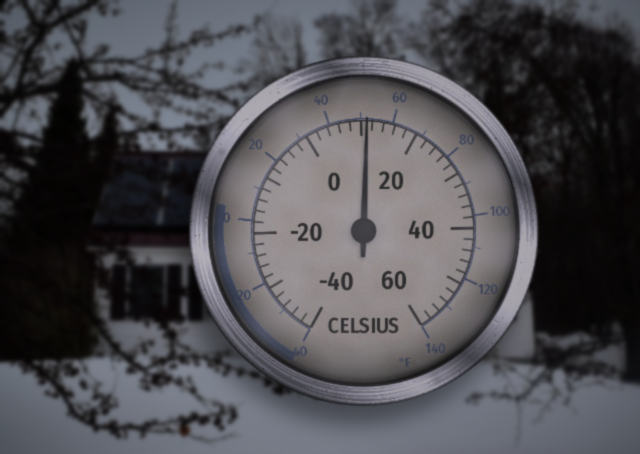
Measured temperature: 11 °C
